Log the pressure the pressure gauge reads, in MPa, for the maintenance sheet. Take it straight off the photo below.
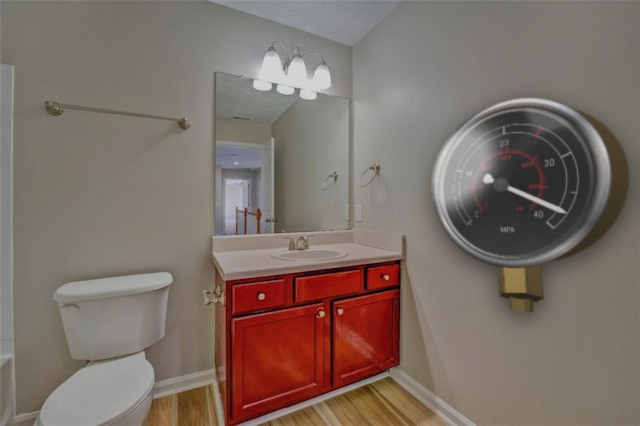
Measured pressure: 37.5 MPa
